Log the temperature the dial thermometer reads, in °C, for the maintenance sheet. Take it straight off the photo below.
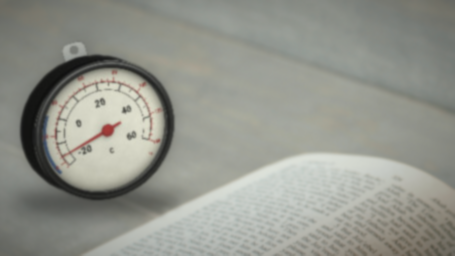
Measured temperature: -15 °C
